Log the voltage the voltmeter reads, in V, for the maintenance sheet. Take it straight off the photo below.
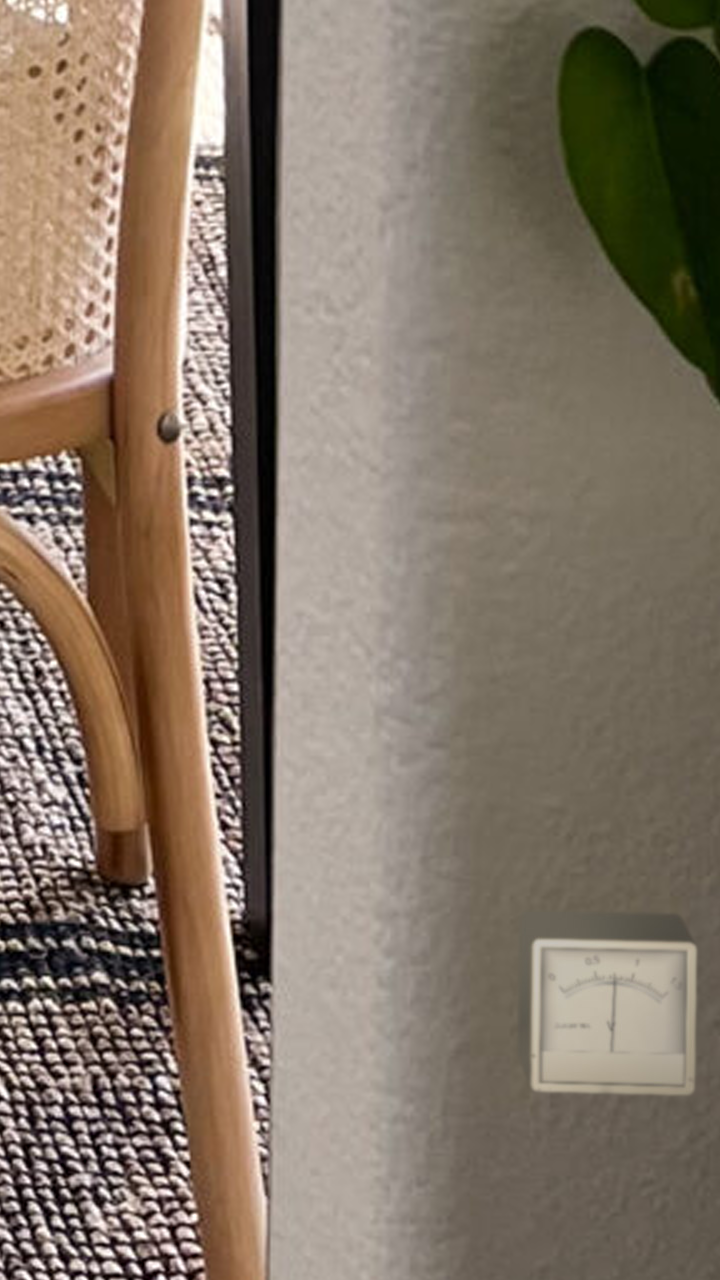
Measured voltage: 0.75 V
